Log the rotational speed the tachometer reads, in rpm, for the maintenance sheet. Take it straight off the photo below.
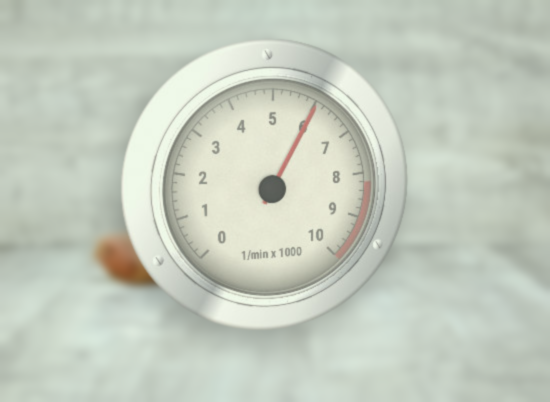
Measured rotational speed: 6000 rpm
